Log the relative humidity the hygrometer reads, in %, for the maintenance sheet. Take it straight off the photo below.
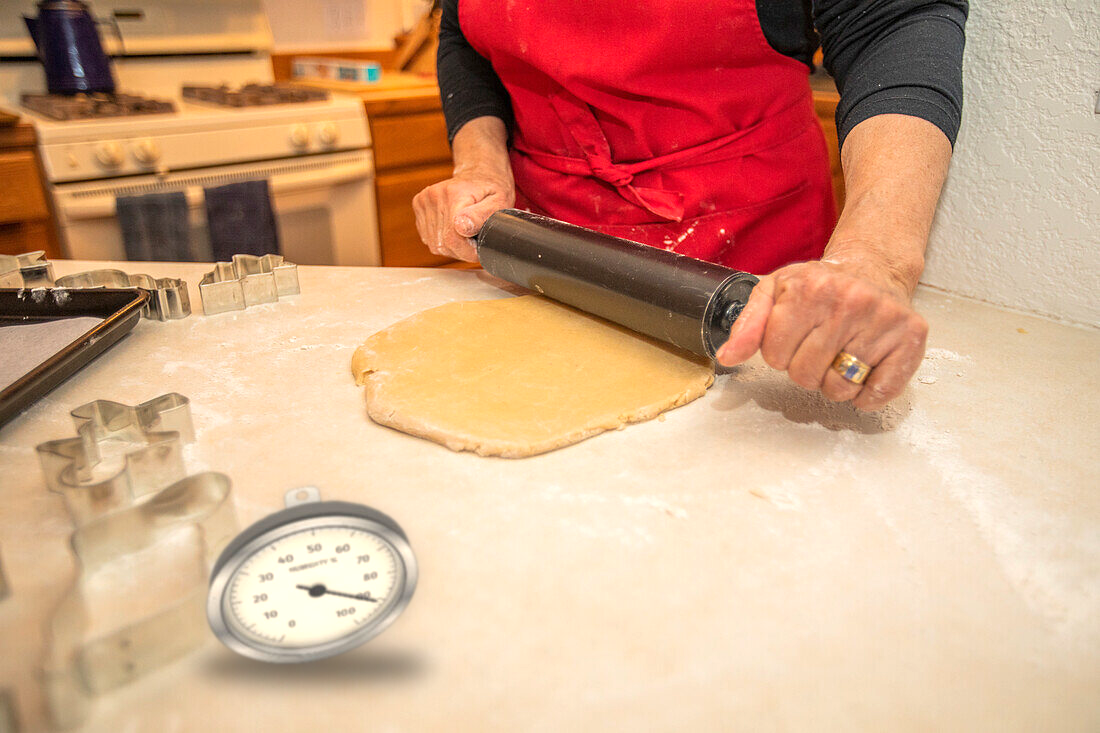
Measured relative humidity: 90 %
